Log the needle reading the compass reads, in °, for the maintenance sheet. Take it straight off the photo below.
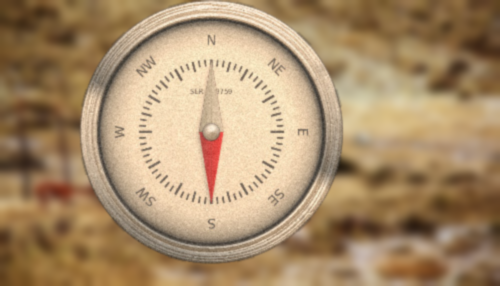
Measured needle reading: 180 °
